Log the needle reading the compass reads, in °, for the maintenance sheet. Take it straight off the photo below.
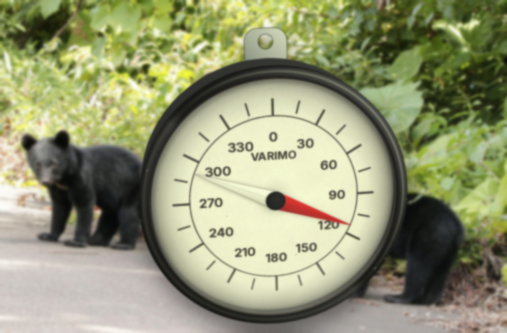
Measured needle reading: 112.5 °
